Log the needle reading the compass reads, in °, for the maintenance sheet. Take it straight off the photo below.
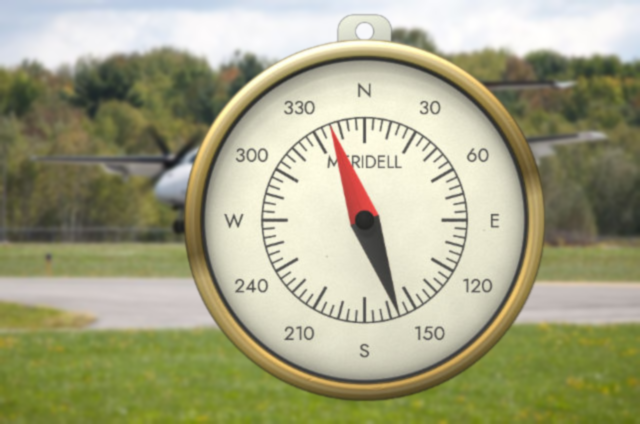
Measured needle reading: 340 °
